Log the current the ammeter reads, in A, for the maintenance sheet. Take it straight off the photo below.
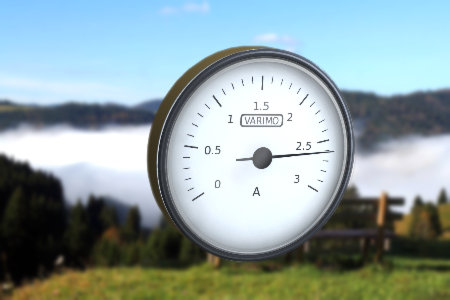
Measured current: 2.6 A
